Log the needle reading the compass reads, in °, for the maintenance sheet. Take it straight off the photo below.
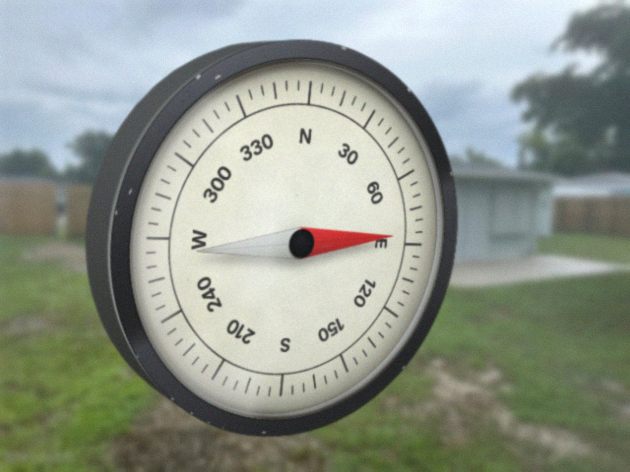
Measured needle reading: 85 °
